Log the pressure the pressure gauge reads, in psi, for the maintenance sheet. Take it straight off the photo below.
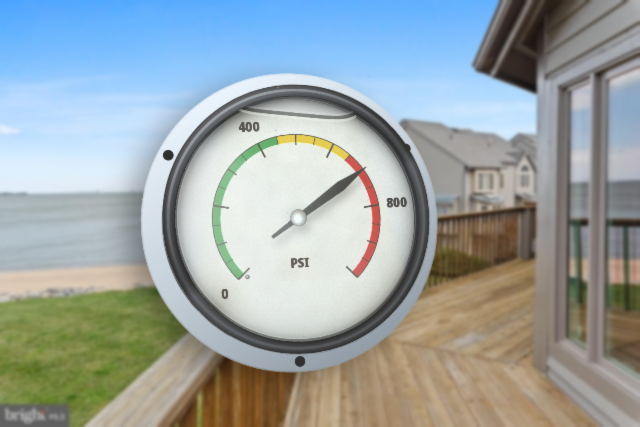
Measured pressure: 700 psi
